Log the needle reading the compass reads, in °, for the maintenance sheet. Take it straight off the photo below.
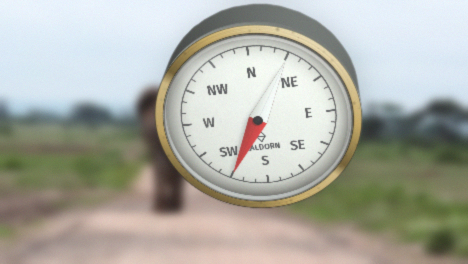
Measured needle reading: 210 °
